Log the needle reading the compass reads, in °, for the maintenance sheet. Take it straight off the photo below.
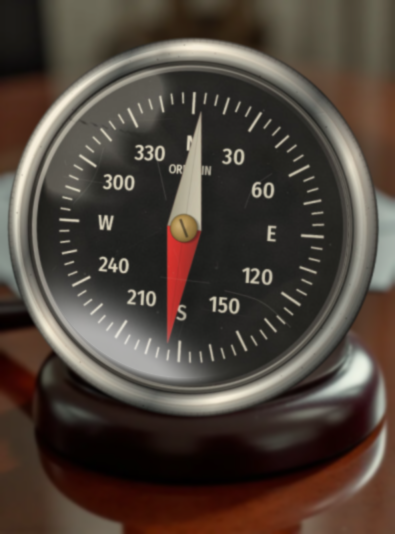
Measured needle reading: 185 °
